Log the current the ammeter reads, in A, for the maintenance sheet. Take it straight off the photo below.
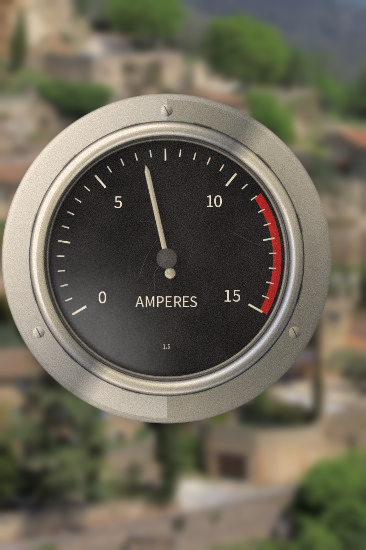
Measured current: 6.75 A
